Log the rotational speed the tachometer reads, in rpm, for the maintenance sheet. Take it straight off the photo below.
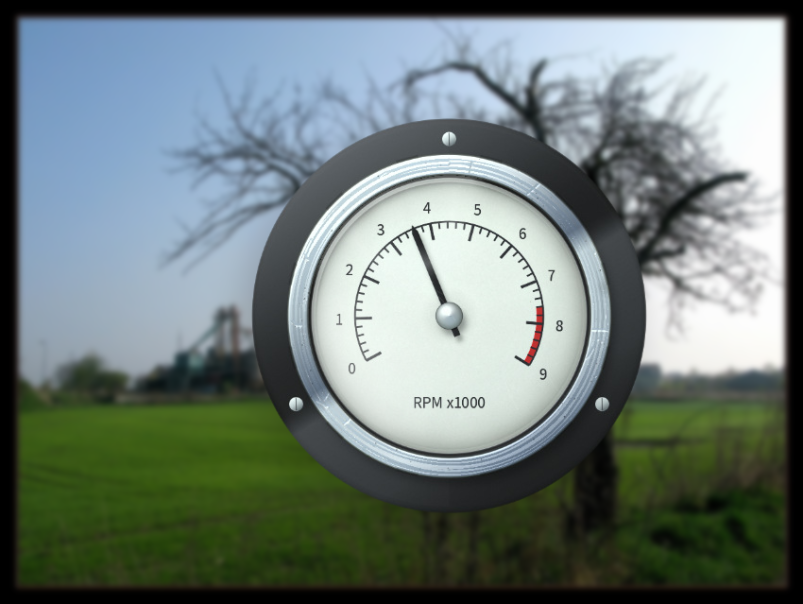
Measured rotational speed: 3600 rpm
